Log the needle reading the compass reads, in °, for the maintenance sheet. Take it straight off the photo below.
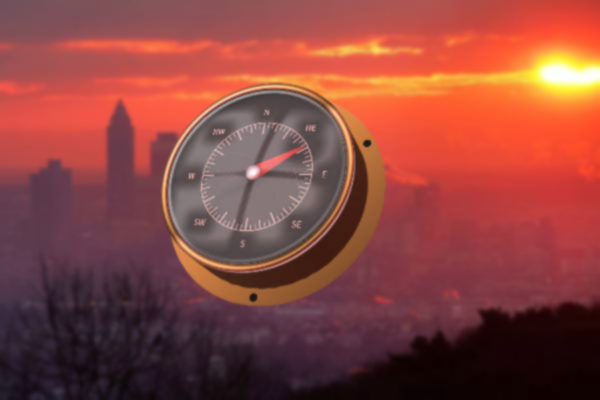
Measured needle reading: 60 °
